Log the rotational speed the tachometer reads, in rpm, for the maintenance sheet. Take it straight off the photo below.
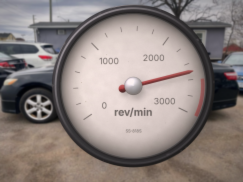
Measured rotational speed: 2500 rpm
